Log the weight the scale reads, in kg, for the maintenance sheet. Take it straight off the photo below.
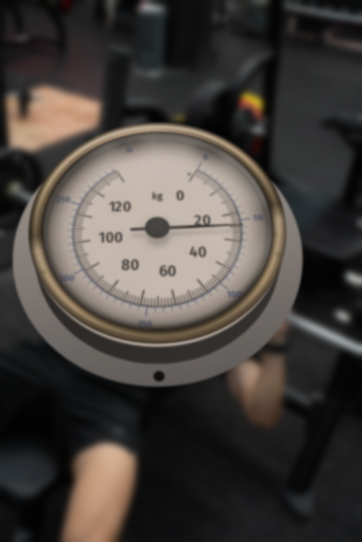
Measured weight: 25 kg
